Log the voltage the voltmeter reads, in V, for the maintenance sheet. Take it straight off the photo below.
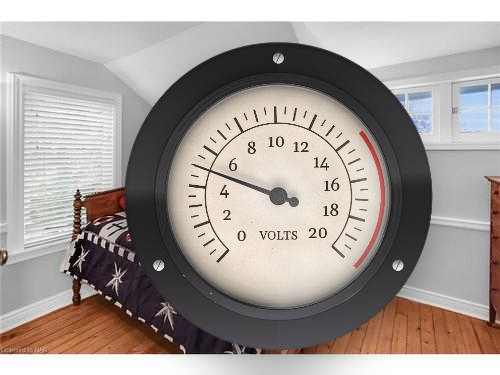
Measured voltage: 5 V
